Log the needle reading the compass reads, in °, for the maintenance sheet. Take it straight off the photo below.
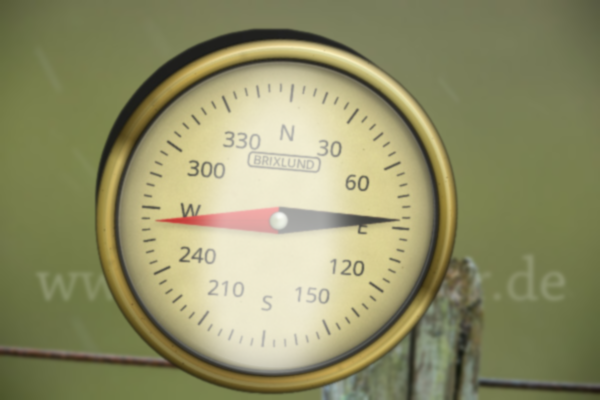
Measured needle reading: 265 °
